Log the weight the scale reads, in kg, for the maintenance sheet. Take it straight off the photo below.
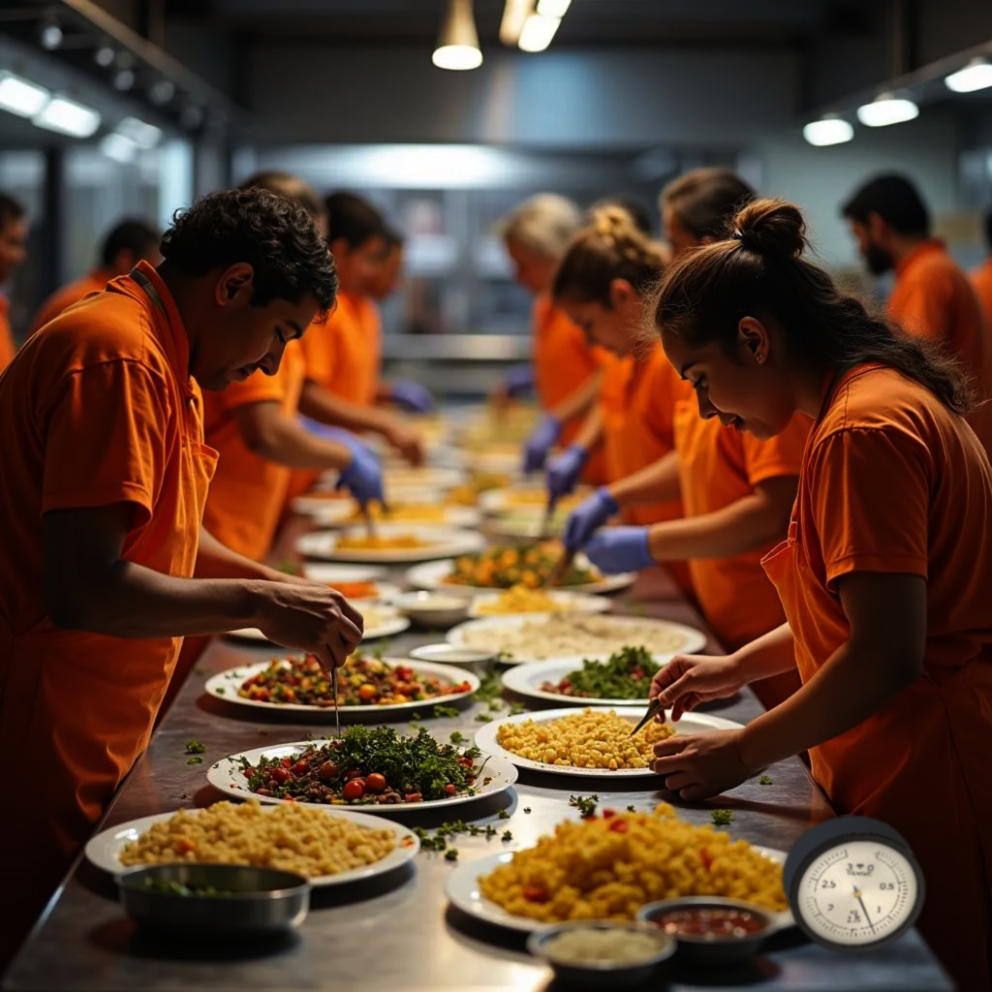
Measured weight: 1.25 kg
